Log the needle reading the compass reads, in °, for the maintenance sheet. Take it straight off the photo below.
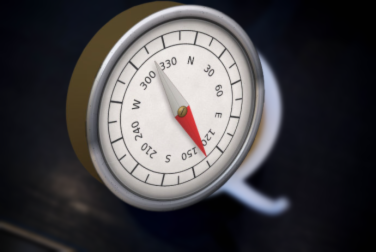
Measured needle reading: 135 °
